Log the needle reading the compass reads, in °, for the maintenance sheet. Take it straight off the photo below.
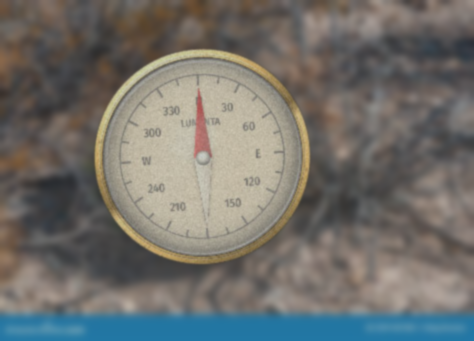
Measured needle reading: 0 °
